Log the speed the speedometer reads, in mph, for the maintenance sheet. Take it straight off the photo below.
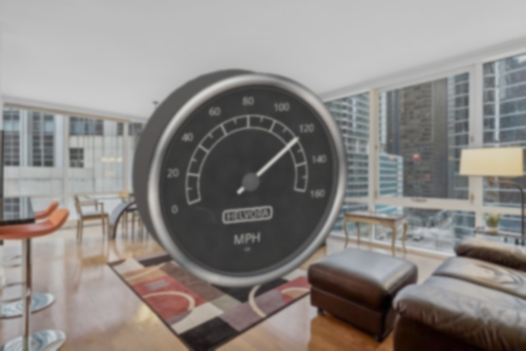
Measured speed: 120 mph
